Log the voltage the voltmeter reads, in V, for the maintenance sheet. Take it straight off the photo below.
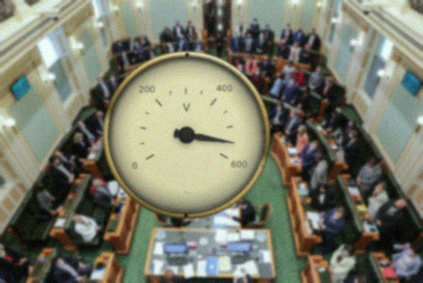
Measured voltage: 550 V
